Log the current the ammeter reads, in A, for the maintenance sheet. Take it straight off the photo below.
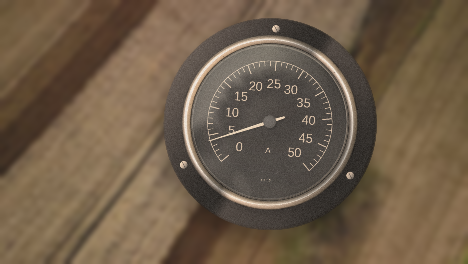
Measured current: 4 A
